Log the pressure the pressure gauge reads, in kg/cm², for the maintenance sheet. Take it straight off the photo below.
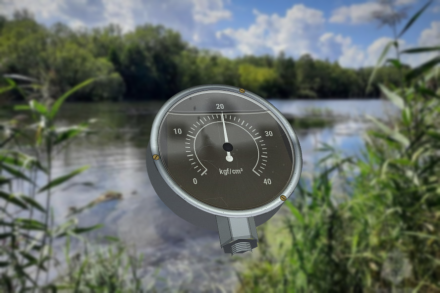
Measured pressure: 20 kg/cm²
